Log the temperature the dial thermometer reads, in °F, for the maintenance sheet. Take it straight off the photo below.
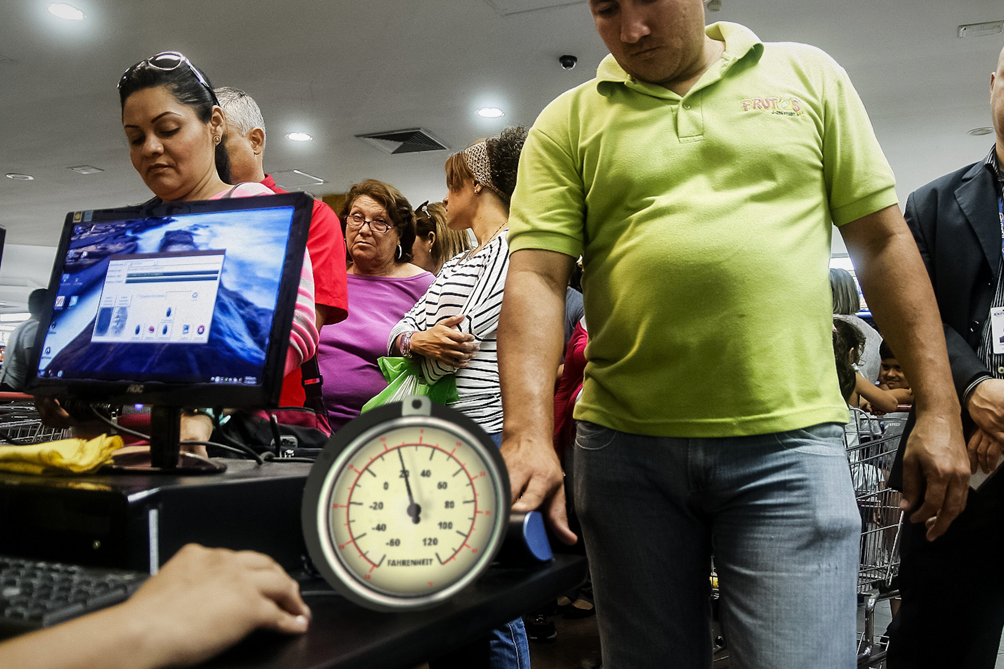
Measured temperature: 20 °F
